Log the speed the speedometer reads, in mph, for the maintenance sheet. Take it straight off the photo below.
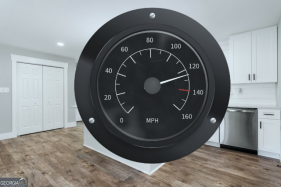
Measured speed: 125 mph
